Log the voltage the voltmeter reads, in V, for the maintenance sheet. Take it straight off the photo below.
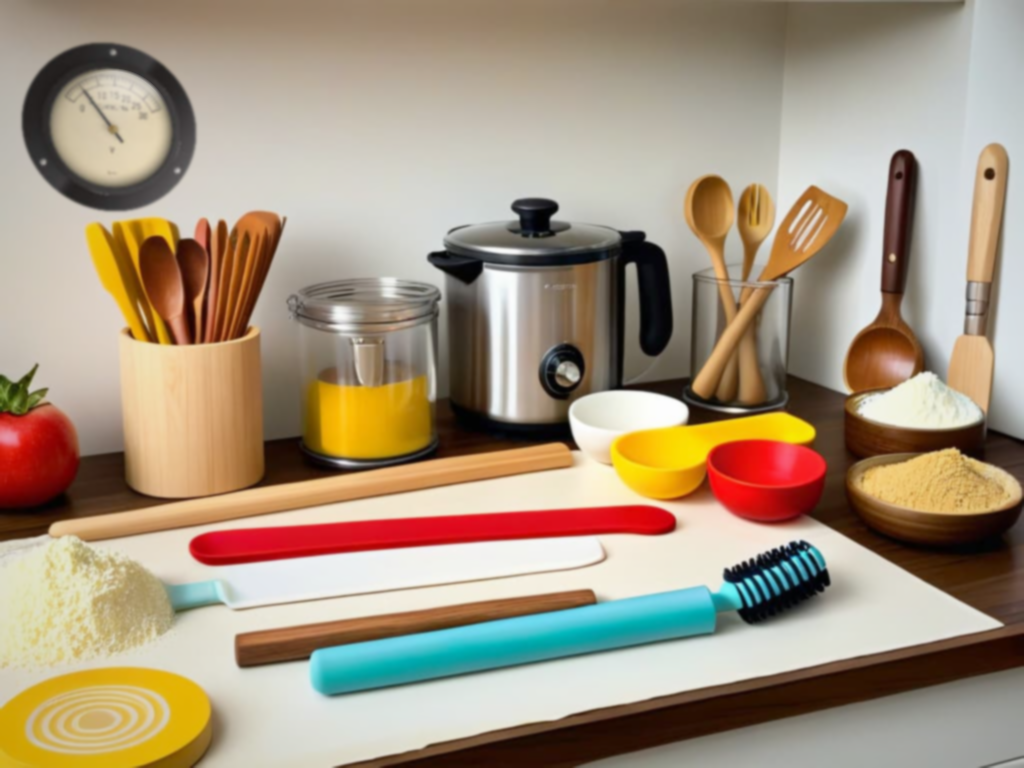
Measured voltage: 5 V
